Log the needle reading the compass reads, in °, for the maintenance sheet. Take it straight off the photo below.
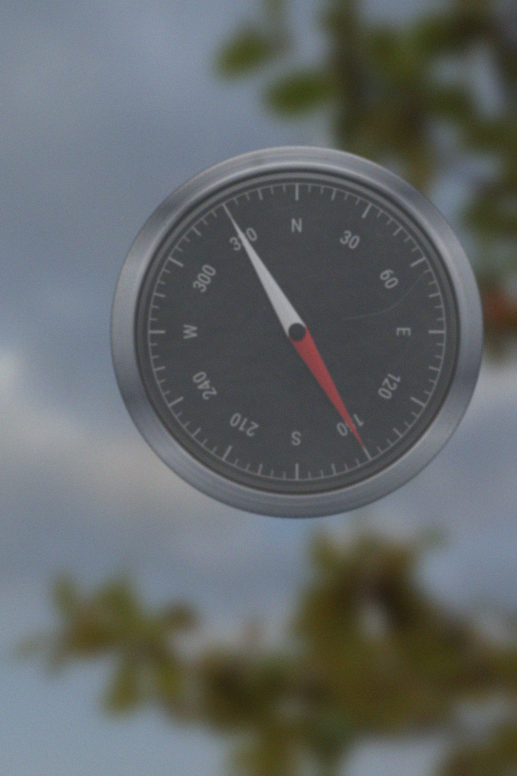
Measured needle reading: 150 °
